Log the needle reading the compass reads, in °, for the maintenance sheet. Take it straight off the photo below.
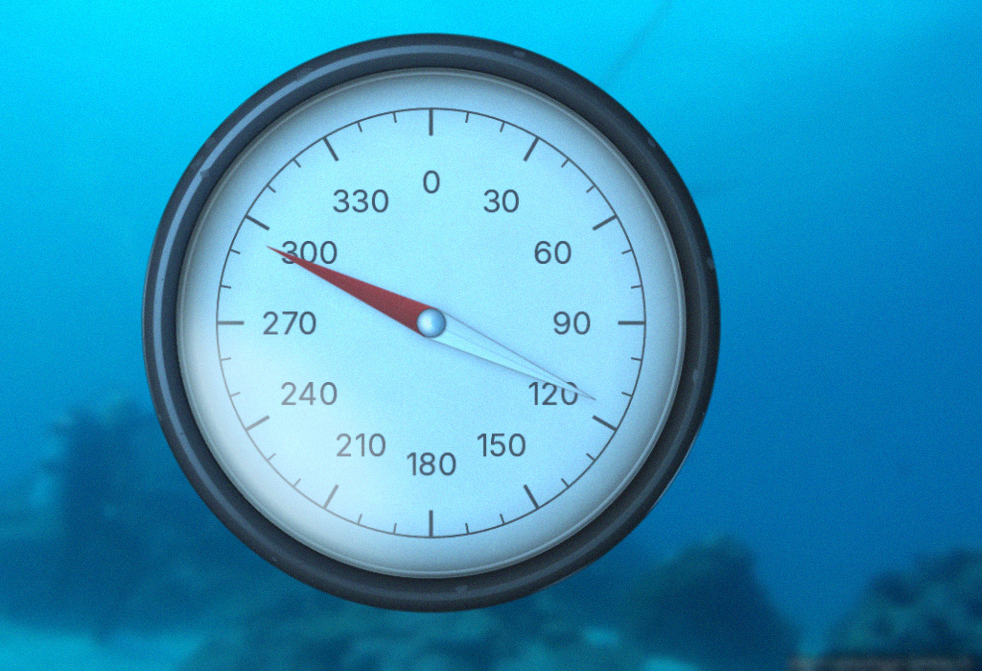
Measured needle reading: 295 °
